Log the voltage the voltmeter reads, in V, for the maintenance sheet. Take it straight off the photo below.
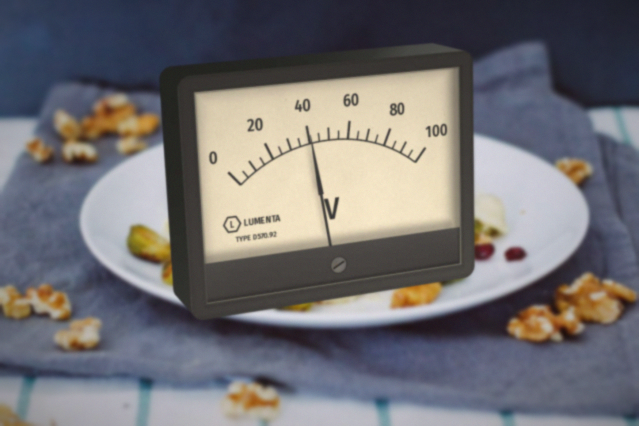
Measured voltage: 40 V
